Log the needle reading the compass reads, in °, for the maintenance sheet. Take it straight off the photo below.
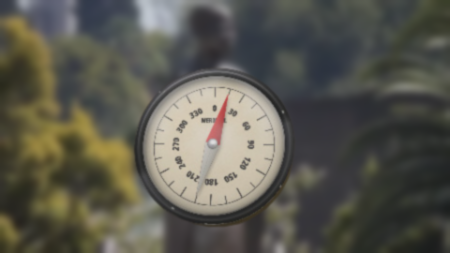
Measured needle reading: 15 °
